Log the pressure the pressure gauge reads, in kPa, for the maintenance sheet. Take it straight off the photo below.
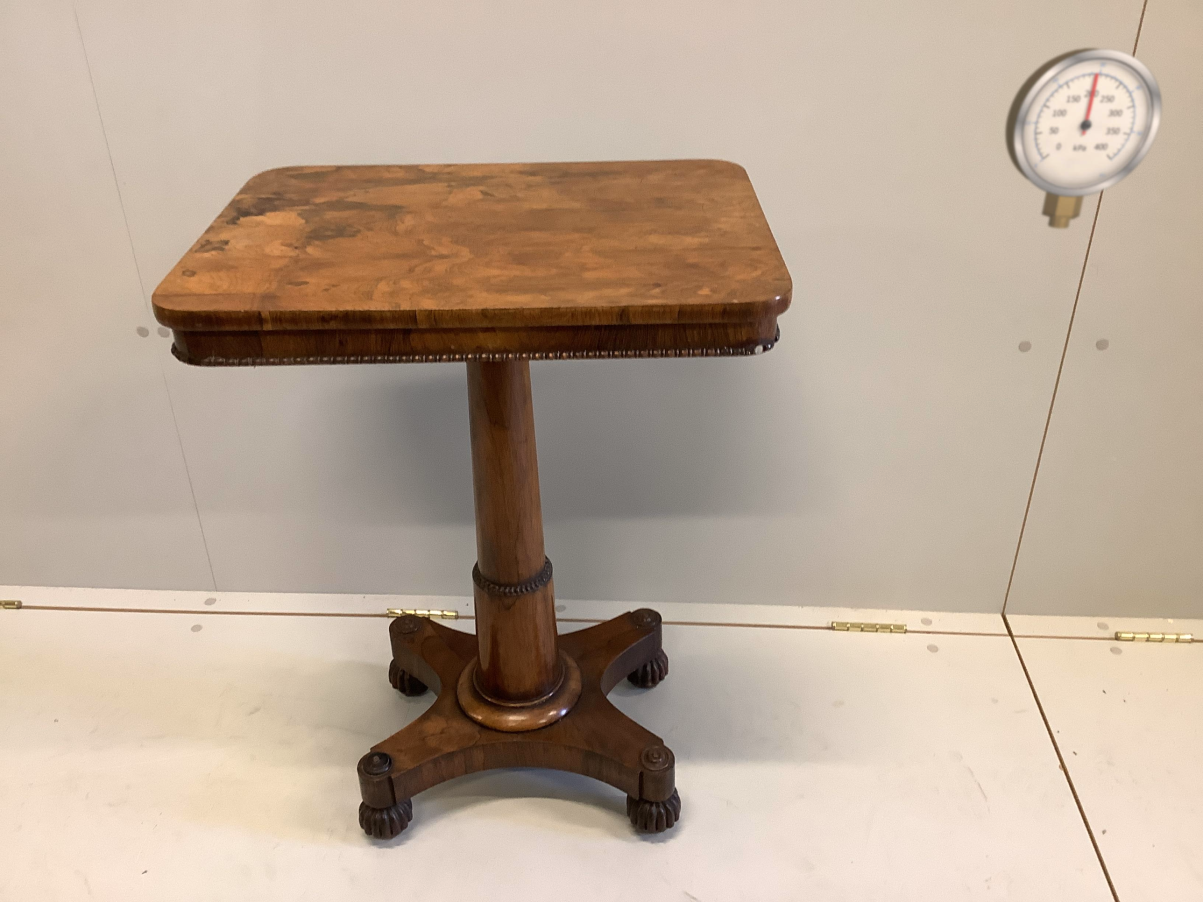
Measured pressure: 200 kPa
